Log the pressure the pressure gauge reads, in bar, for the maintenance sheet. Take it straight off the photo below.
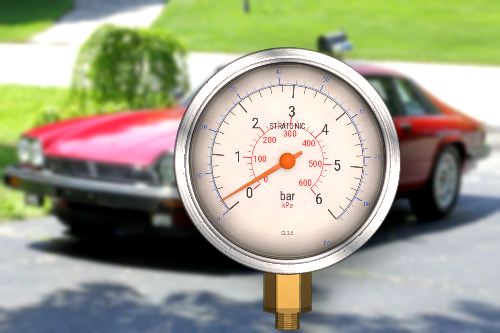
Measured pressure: 0.2 bar
